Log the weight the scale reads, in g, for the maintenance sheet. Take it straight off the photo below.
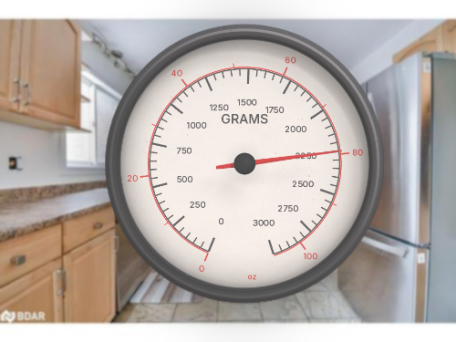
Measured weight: 2250 g
